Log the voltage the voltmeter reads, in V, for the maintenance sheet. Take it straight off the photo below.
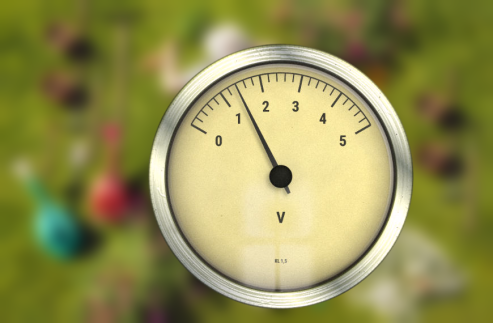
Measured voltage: 1.4 V
